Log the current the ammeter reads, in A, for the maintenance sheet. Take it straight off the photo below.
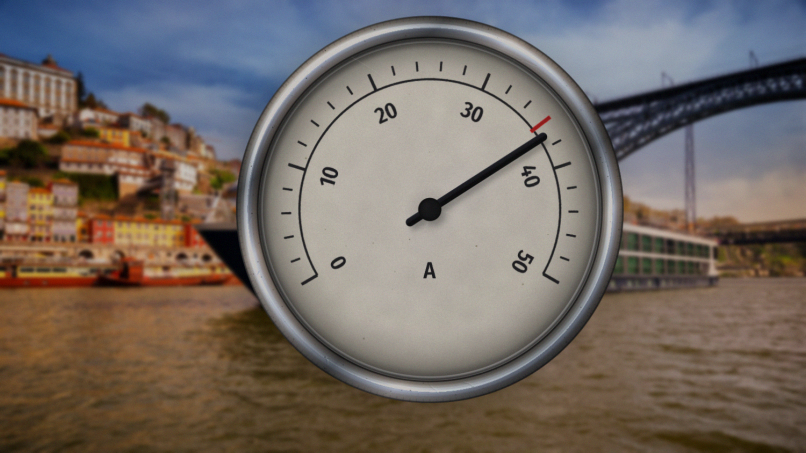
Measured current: 37 A
